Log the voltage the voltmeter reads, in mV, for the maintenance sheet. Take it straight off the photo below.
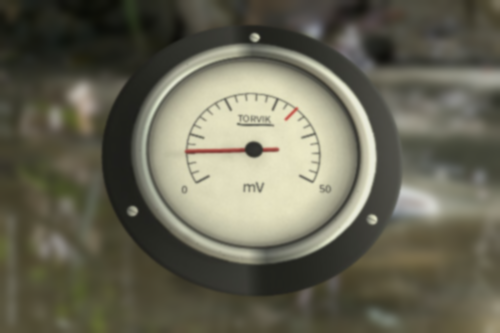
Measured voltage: 6 mV
